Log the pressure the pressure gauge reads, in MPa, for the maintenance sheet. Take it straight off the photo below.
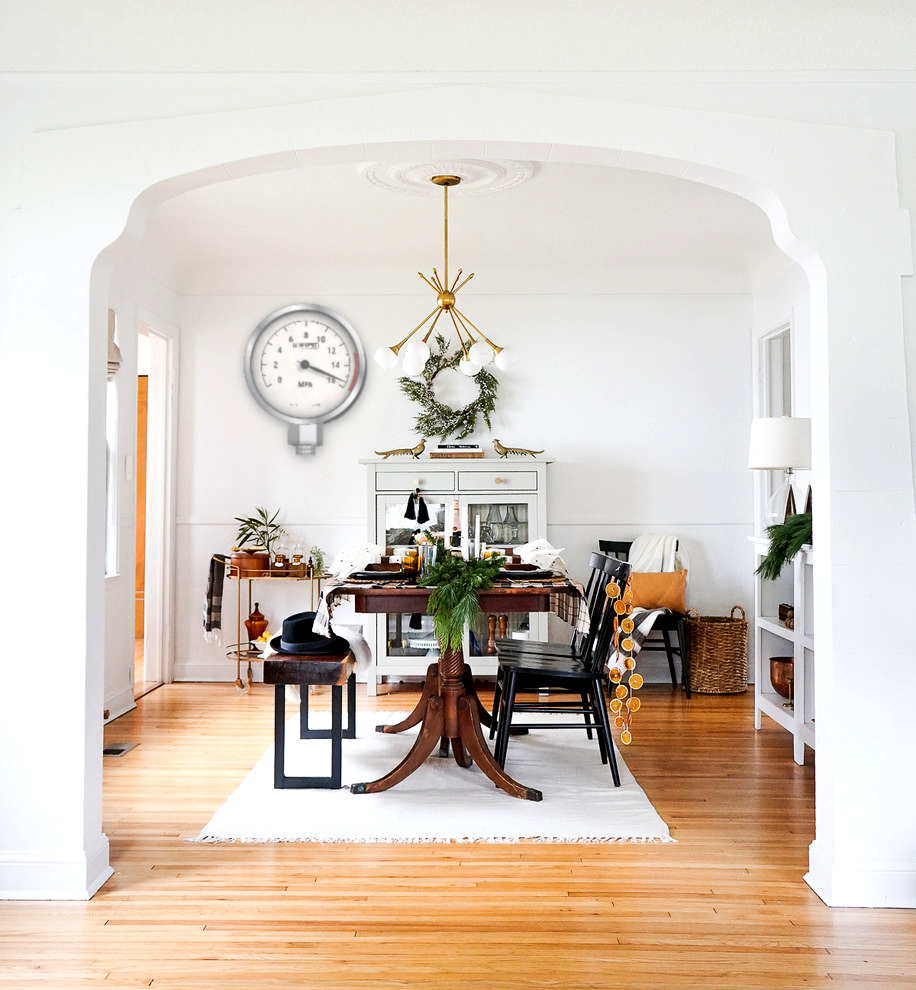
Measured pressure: 15.5 MPa
